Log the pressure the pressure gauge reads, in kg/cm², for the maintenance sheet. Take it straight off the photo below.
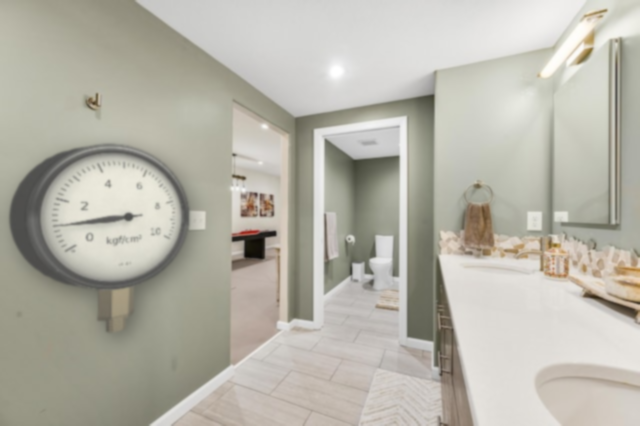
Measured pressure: 1 kg/cm²
